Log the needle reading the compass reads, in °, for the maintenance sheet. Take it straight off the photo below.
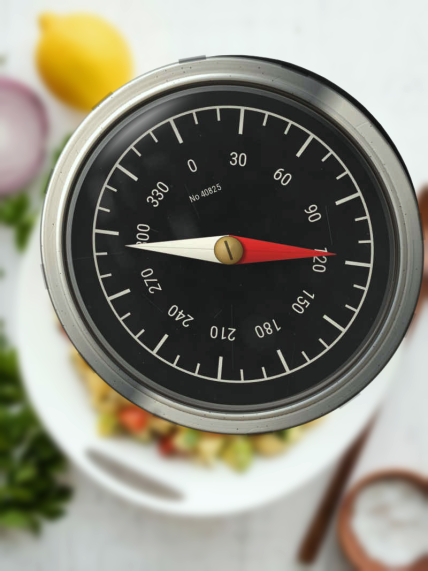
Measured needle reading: 115 °
